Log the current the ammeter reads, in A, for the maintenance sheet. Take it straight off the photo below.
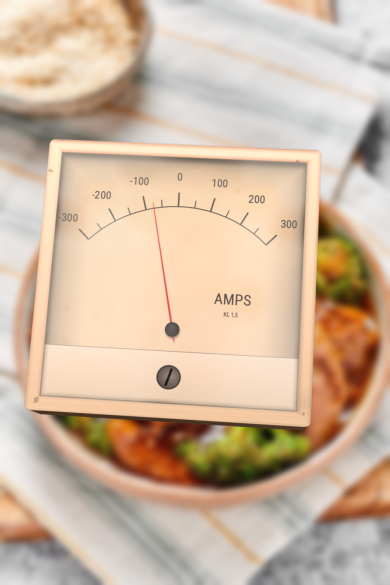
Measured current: -75 A
